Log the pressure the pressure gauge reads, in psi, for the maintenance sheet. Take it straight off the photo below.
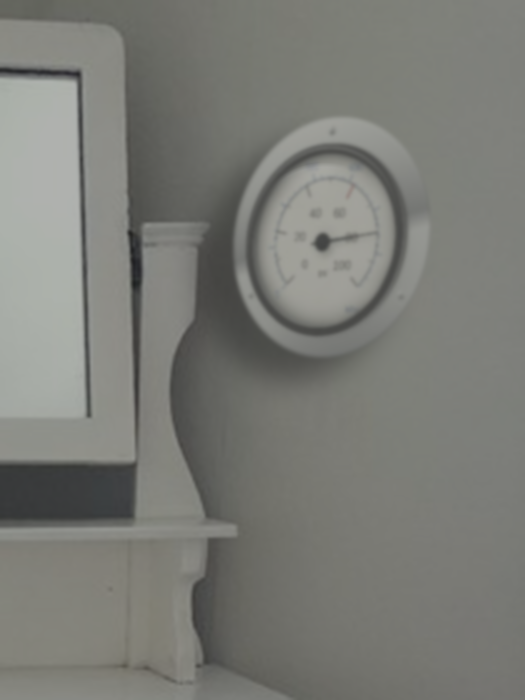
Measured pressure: 80 psi
